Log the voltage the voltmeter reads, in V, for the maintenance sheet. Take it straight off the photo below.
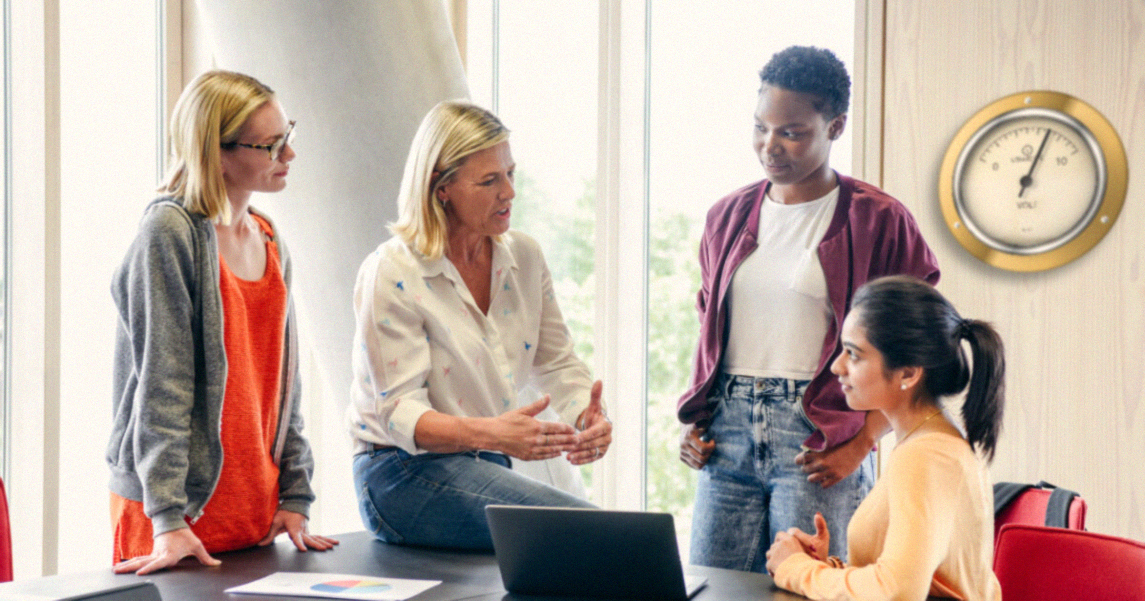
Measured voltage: 7 V
